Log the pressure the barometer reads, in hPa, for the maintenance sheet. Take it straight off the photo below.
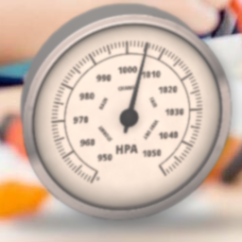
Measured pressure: 1005 hPa
